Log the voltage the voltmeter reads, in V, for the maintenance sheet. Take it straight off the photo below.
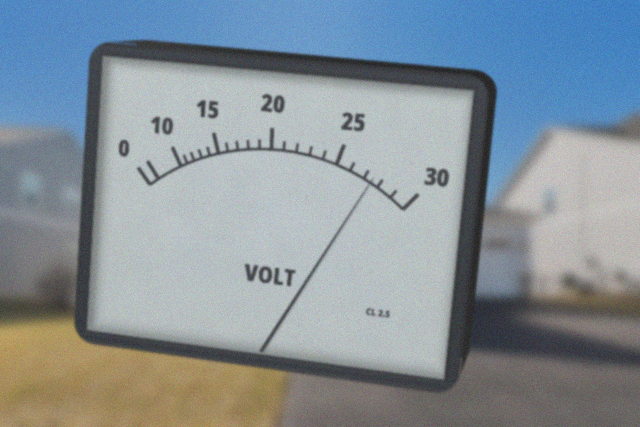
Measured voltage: 27.5 V
